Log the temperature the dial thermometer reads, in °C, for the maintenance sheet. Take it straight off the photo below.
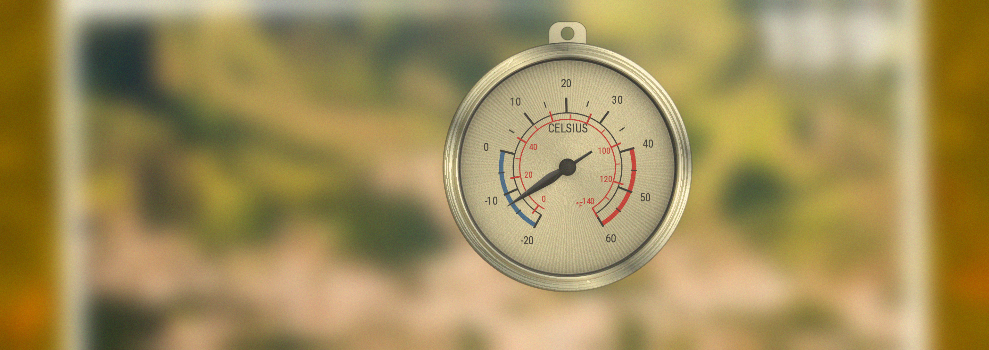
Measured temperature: -12.5 °C
